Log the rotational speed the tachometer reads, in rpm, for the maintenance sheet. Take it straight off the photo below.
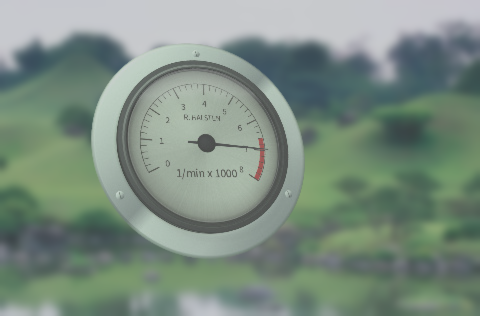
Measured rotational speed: 7000 rpm
